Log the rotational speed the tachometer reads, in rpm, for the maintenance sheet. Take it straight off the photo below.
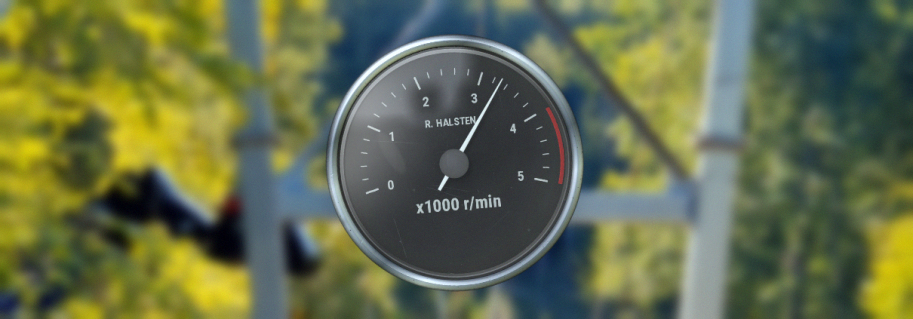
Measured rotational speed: 3300 rpm
